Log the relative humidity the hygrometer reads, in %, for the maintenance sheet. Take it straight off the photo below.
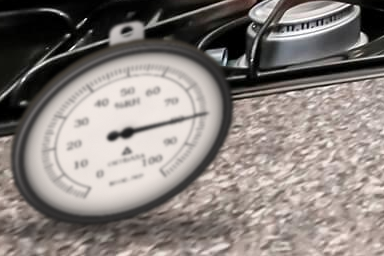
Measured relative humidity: 80 %
